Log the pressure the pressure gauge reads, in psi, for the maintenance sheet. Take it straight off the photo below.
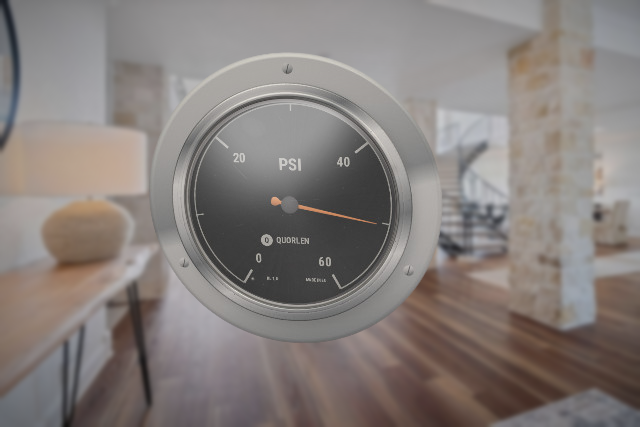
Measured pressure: 50 psi
